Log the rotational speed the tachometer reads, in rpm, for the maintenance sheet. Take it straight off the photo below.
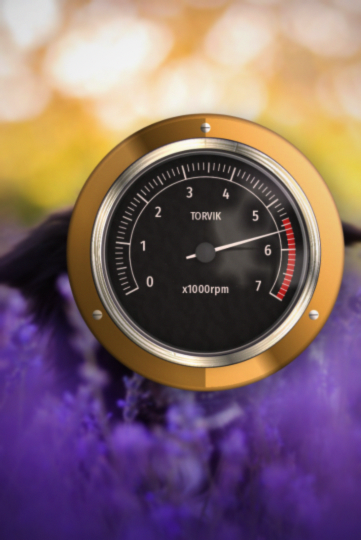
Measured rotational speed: 5600 rpm
